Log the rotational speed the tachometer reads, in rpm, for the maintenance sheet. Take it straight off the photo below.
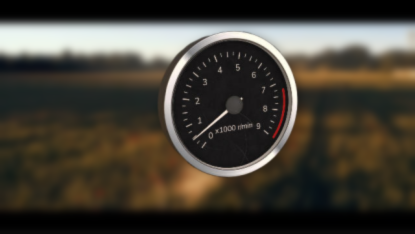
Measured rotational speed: 500 rpm
